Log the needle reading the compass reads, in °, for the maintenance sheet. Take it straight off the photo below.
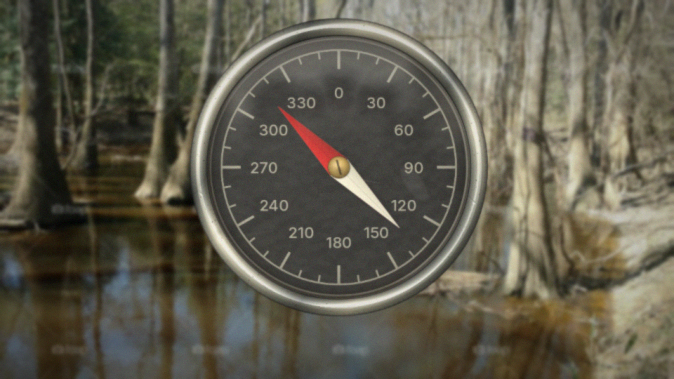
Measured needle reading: 315 °
